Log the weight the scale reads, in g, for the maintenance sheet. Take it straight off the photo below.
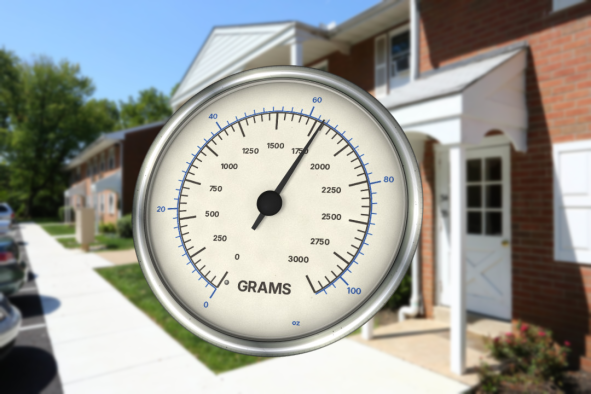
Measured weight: 1800 g
